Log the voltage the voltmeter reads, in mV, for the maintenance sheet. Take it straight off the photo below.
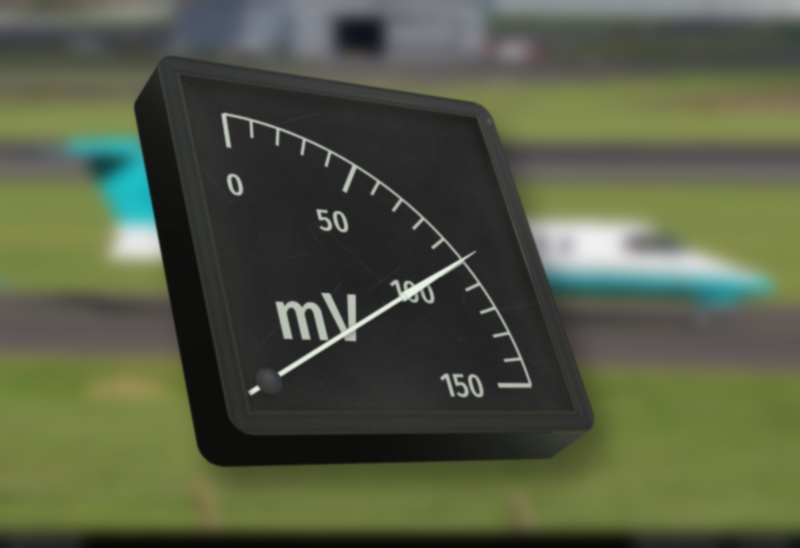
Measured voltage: 100 mV
